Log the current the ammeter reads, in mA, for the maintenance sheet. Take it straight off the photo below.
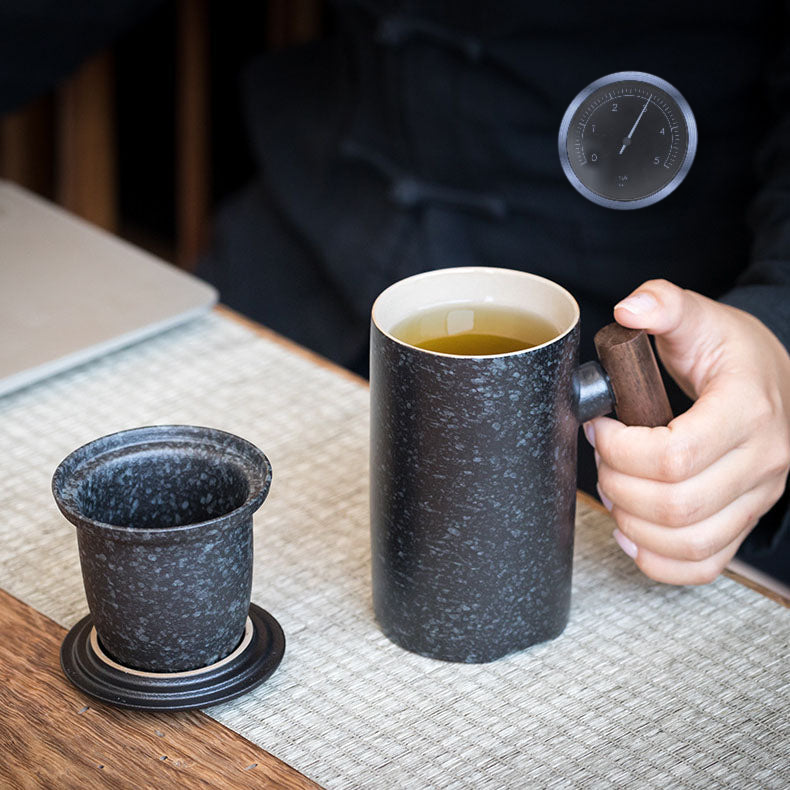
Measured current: 3 mA
